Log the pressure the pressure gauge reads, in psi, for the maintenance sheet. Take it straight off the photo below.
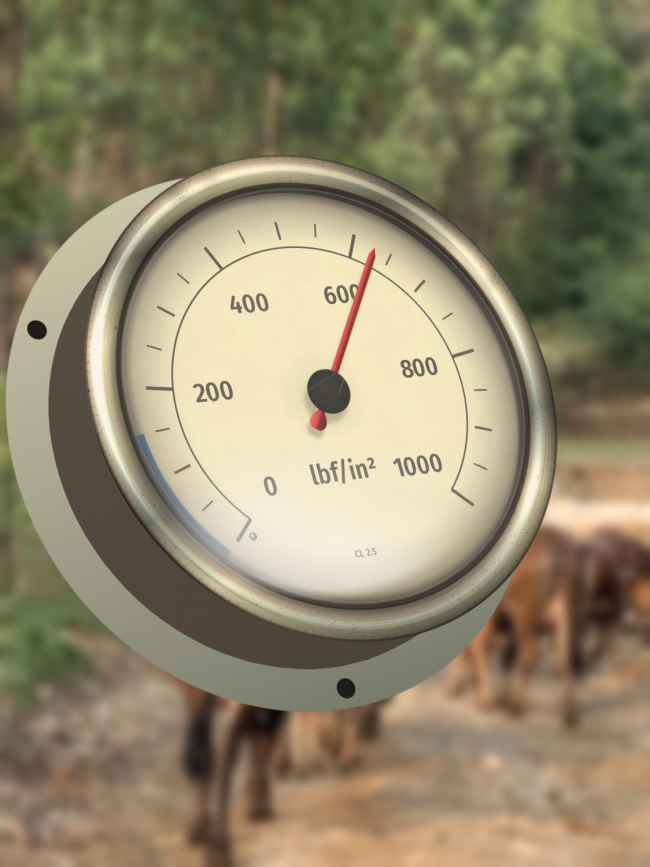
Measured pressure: 625 psi
